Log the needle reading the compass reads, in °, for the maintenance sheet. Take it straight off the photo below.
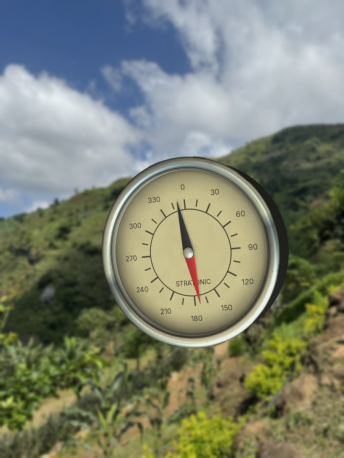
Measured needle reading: 172.5 °
